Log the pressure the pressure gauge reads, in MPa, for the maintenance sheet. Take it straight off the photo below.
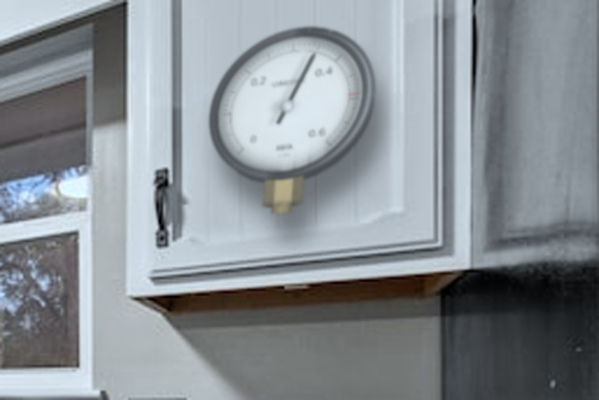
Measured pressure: 0.35 MPa
